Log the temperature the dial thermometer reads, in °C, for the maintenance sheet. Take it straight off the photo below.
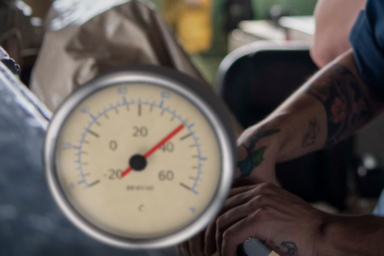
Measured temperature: 36 °C
